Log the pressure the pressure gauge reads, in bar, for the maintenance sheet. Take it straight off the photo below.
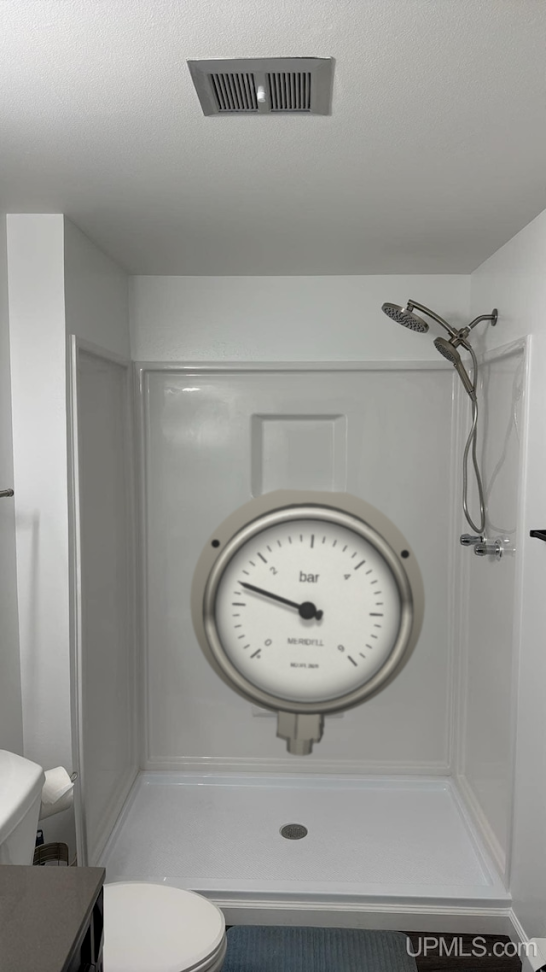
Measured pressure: 1.4 bar
